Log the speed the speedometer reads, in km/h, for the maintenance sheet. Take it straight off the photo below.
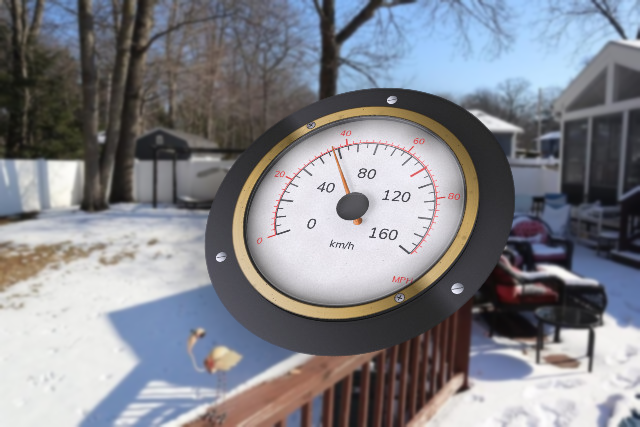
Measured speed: 57.5 km/h
